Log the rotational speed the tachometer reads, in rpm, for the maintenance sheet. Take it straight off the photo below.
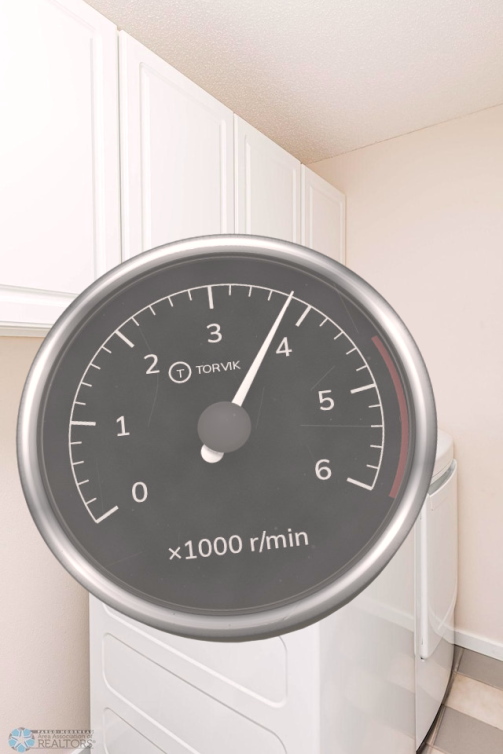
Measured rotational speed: 3800 rpm
